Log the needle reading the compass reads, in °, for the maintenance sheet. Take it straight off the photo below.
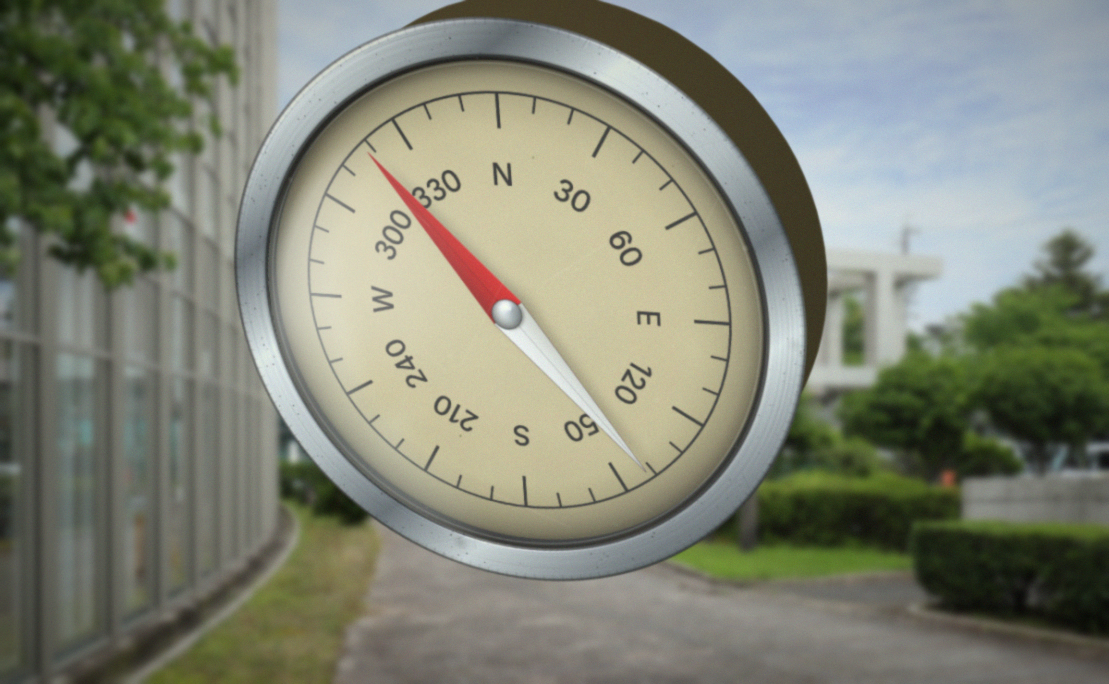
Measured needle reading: 320 °
